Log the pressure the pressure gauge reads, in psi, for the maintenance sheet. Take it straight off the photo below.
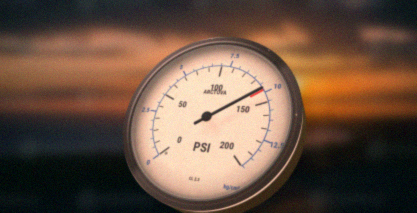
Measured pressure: 140 psi
